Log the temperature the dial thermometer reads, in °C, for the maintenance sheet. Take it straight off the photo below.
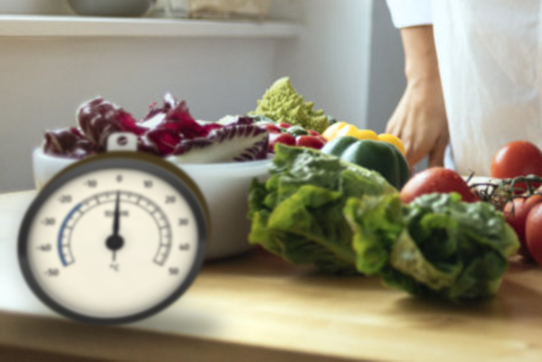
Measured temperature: 0 °C
